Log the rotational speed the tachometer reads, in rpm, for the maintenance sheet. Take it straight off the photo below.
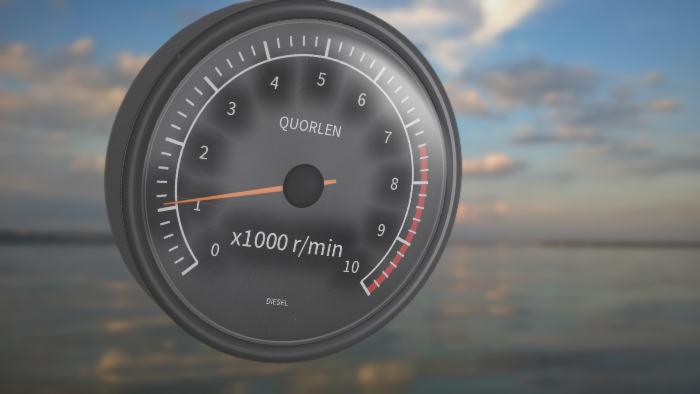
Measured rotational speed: 1100 rpm
